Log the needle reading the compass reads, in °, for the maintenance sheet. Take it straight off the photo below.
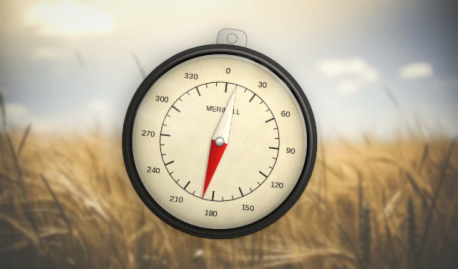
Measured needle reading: 190 °
